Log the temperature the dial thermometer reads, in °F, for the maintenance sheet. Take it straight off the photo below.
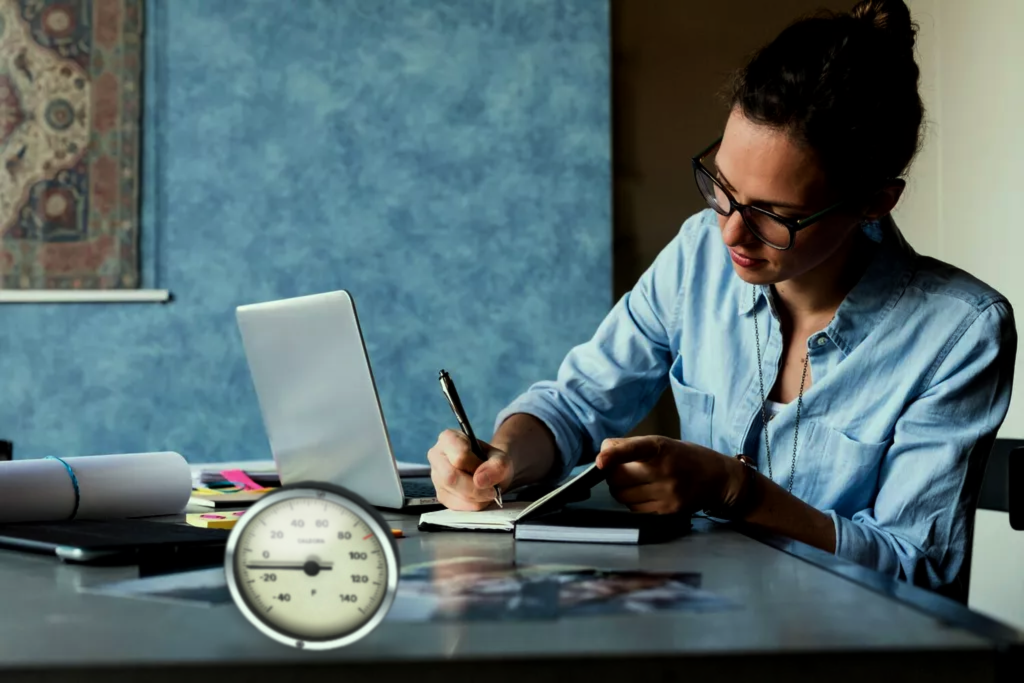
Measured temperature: -10 °F
